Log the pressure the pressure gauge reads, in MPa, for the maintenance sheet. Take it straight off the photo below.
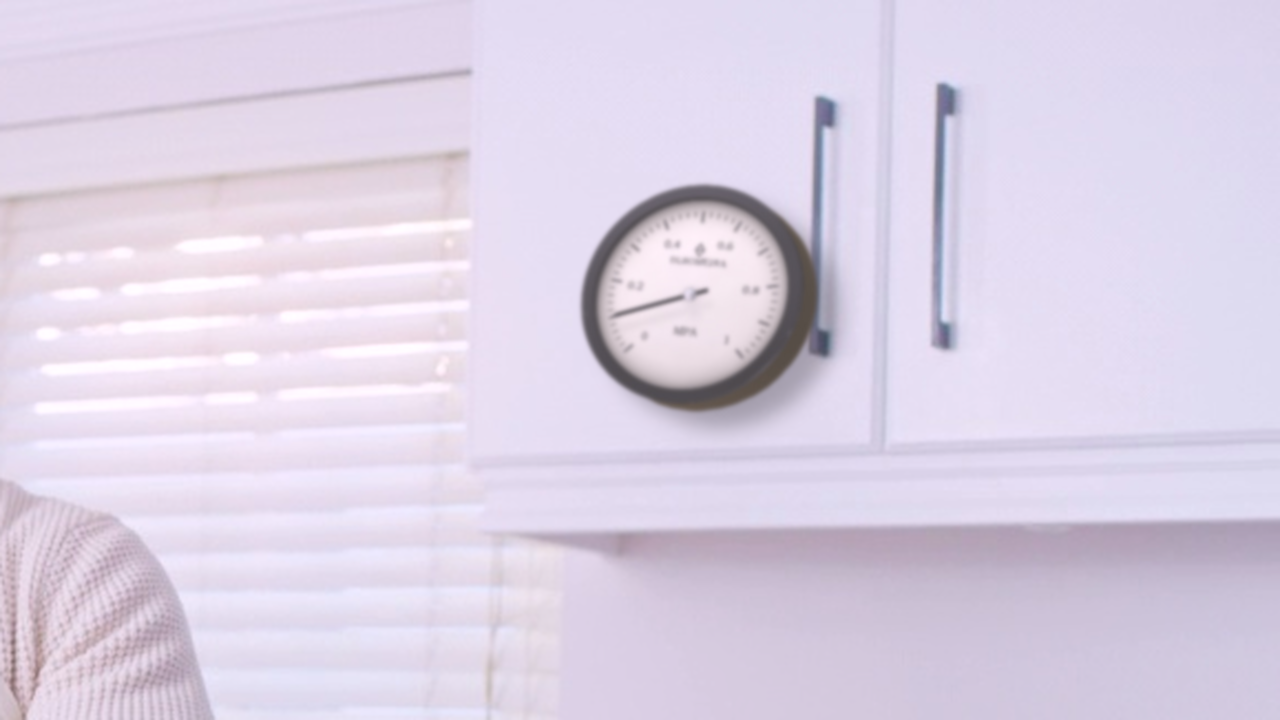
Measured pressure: 0.1 MPa
